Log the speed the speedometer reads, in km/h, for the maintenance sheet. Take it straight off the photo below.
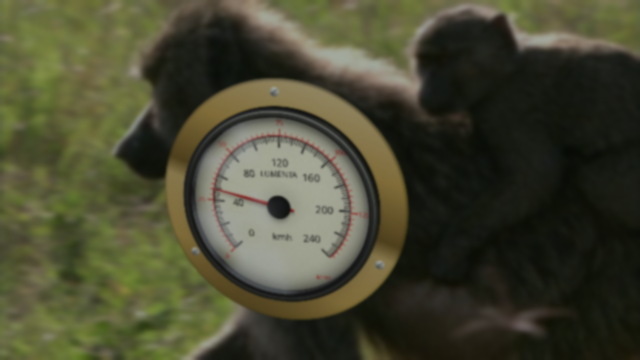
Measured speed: 50 km/h
